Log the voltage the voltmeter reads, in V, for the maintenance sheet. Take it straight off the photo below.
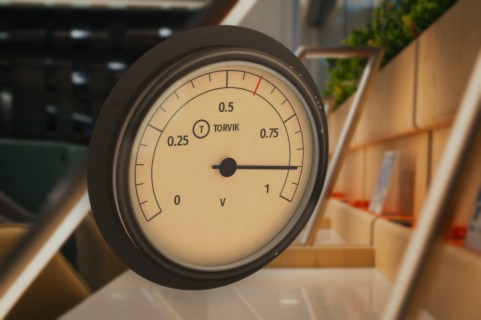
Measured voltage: 0.9 V
